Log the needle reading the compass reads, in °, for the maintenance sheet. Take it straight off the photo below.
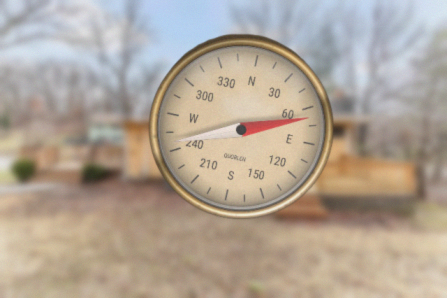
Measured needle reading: 67.5 °
